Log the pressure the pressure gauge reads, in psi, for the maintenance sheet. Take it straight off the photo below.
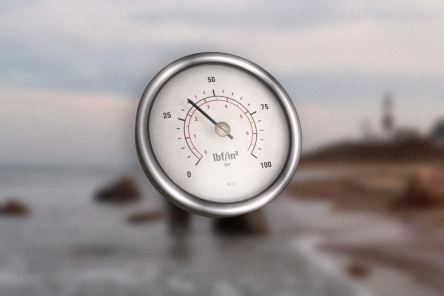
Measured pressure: 35 psi
